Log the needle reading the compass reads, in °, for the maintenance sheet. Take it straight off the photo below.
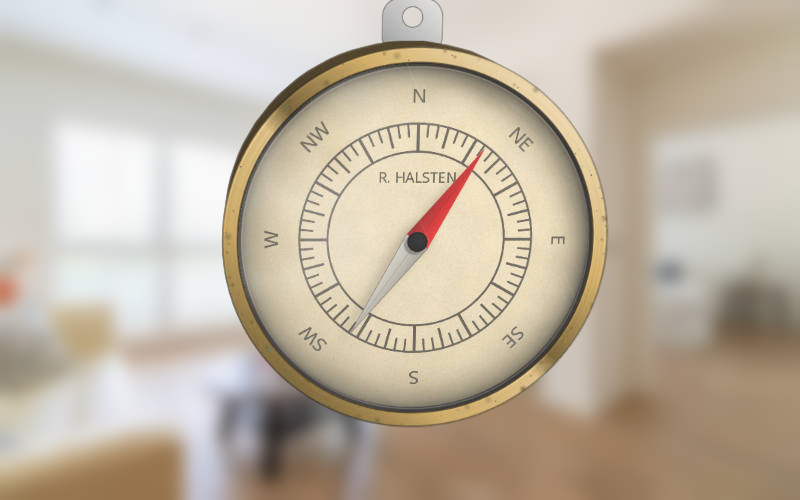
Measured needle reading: 35 °
